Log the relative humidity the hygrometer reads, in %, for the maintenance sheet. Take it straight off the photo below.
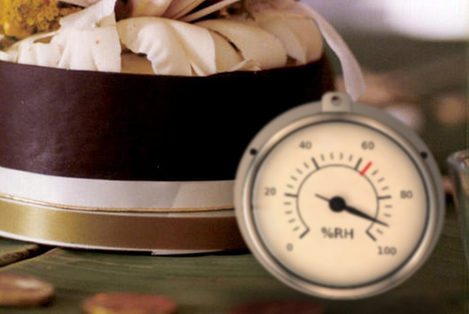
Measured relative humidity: 92 %
